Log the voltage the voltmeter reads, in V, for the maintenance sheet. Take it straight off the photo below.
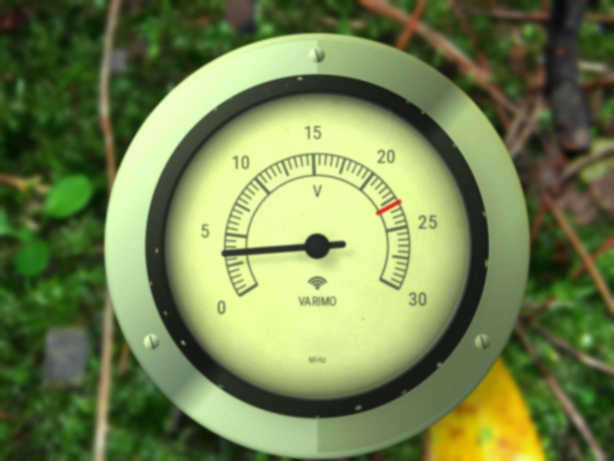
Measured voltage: 3.5 V
